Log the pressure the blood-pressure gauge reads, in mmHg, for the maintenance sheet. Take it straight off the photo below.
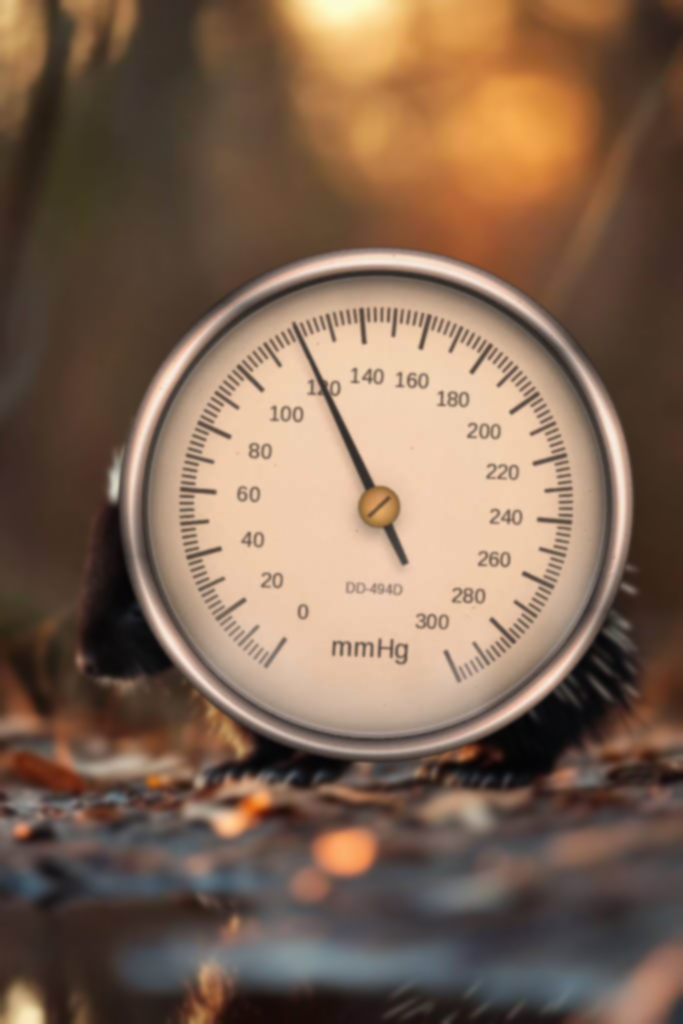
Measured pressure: 120 mmHg
